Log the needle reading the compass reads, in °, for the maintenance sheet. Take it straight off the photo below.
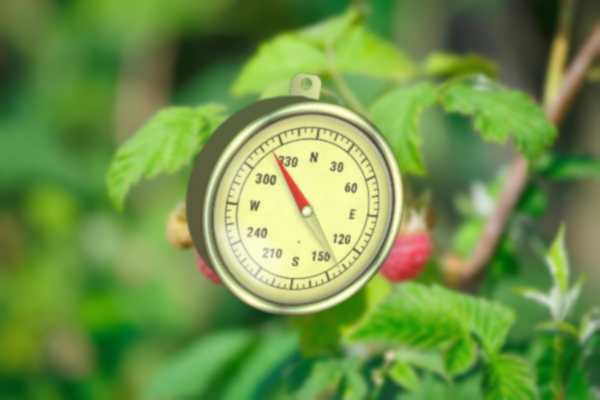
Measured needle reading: 320 °
